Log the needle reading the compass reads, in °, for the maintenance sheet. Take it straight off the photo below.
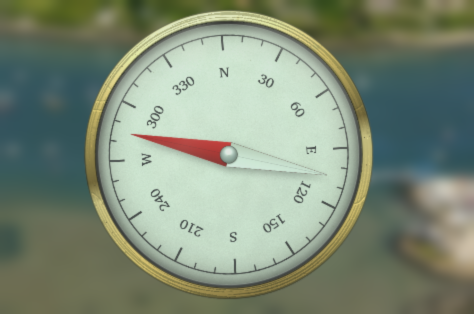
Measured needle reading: 285 °
